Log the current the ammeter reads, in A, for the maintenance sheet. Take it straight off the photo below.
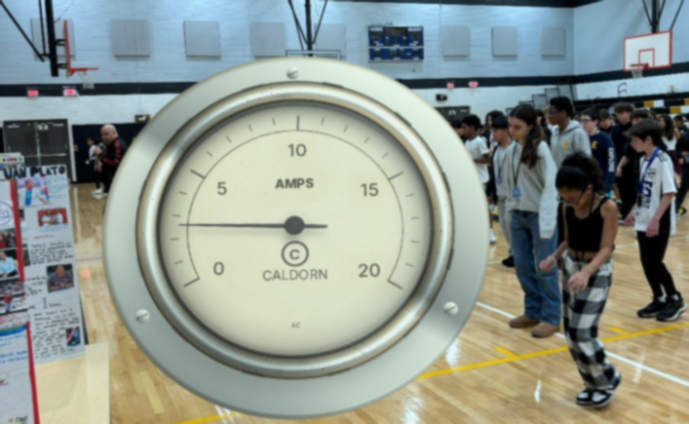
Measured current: 2.5 A
